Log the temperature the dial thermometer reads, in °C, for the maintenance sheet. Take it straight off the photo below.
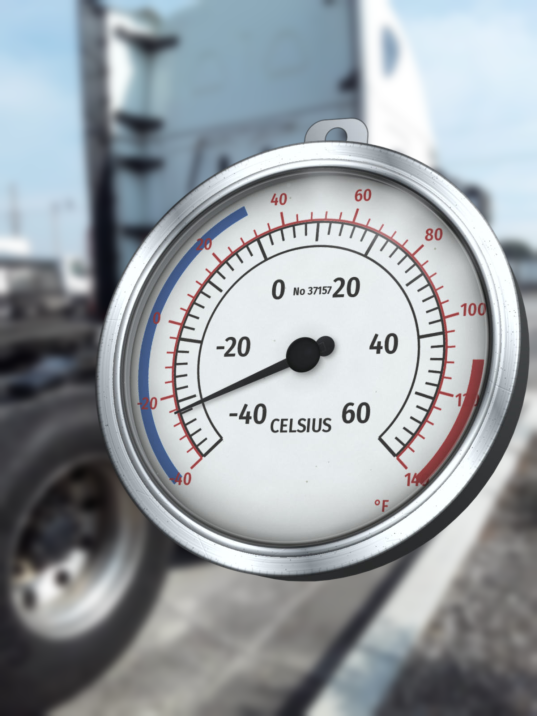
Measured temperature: -32 °C
